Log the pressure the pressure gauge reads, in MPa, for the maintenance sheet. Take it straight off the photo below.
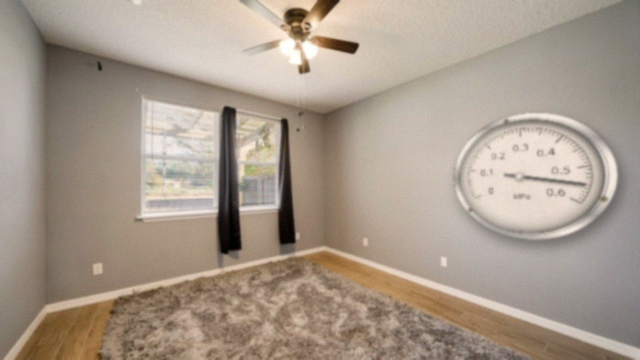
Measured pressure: 0.55 MPa
